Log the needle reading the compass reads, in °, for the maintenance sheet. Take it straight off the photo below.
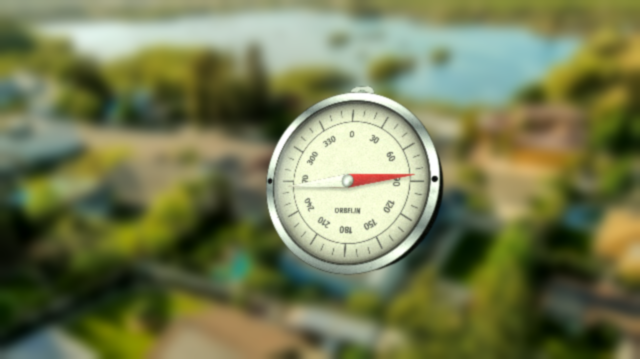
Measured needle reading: 85 °
